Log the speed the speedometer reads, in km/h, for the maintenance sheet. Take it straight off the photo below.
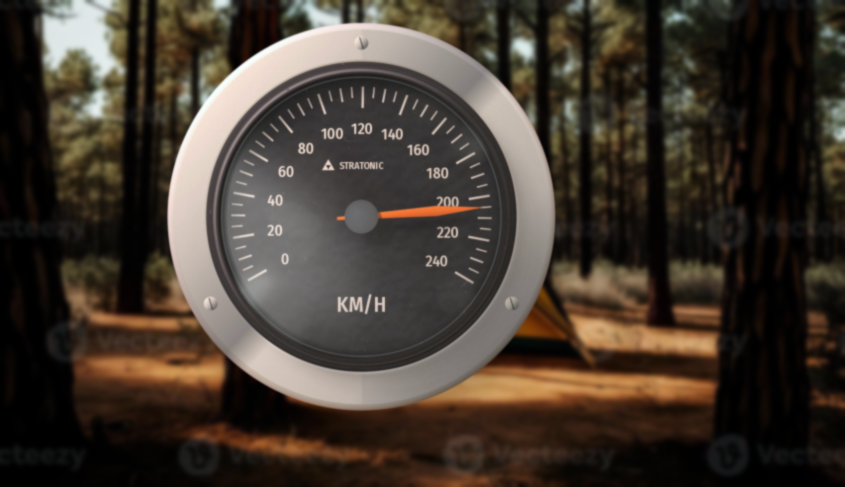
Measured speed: 205 km/h
